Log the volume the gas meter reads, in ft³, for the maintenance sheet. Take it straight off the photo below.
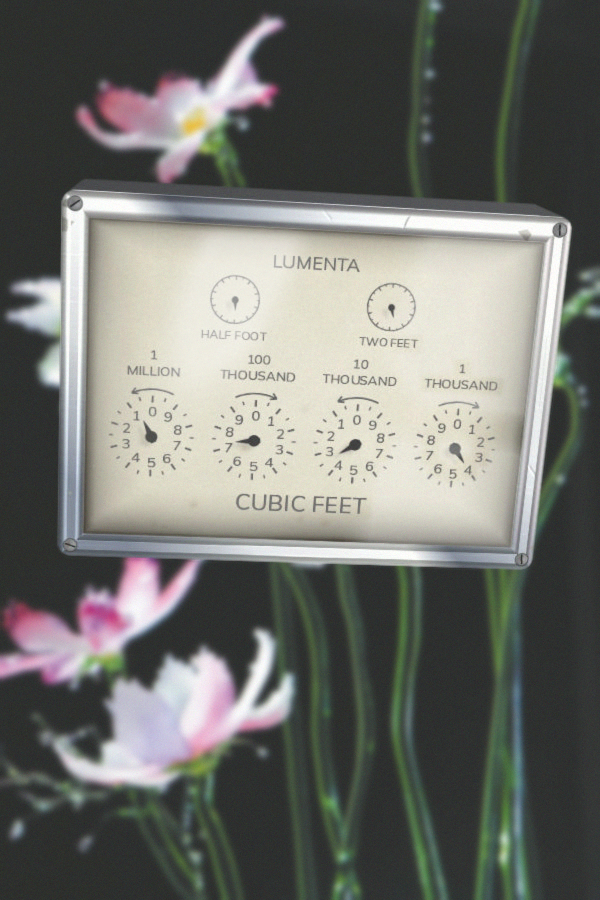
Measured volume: 73400 ft³
